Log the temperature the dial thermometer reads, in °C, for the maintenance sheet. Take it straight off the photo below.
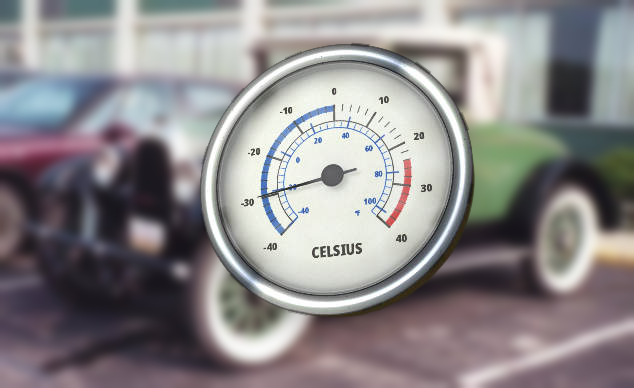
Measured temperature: -30 °C
